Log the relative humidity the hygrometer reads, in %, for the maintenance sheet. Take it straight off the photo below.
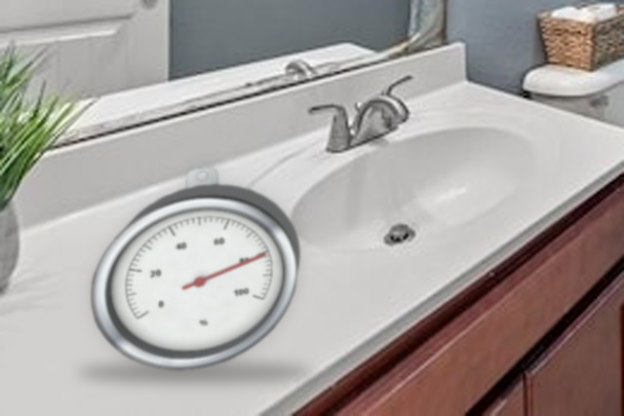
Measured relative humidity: 80 %
